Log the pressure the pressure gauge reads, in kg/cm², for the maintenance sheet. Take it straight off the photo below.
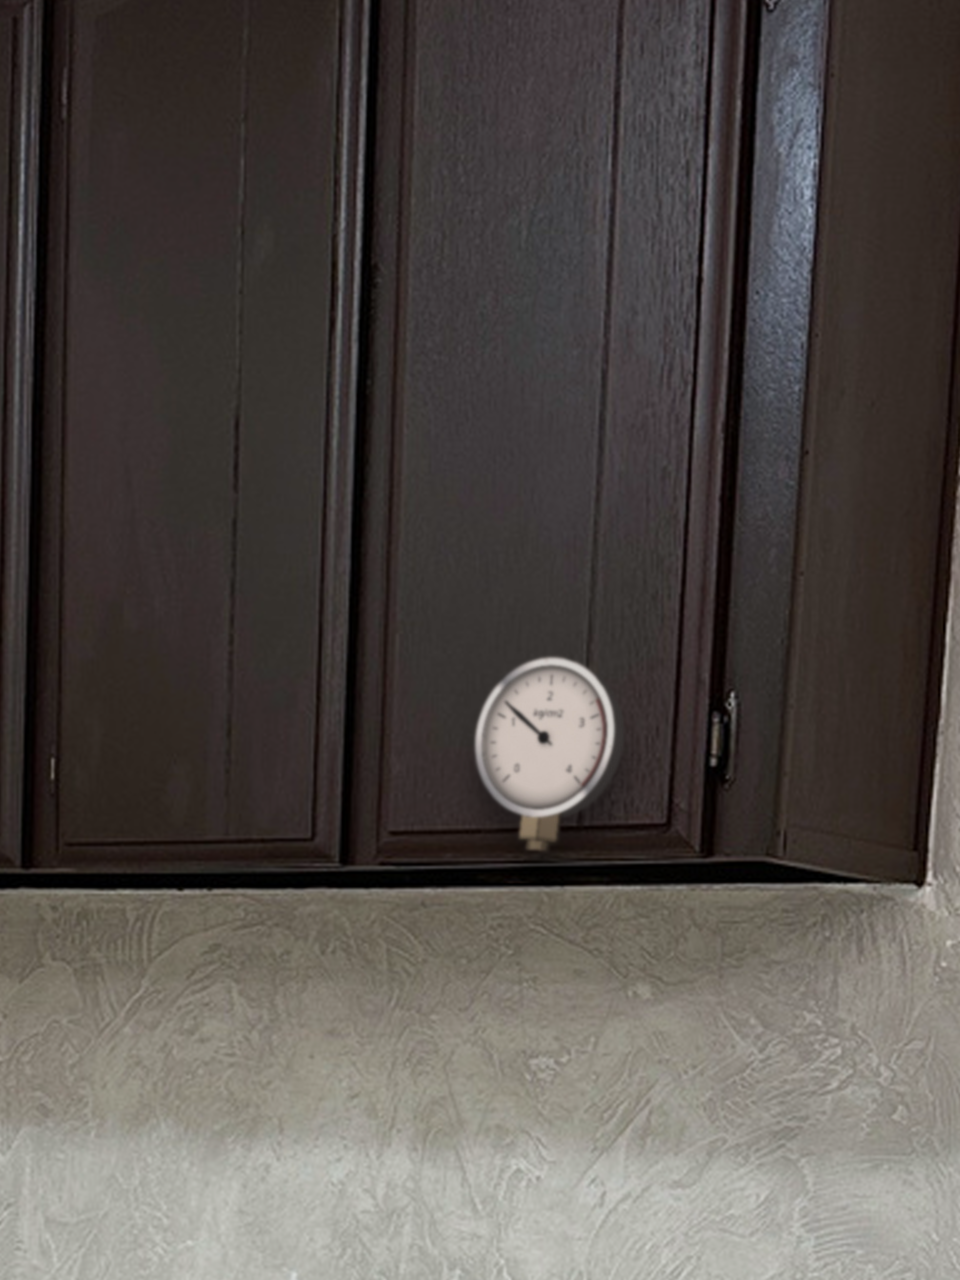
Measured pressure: 1.2 kg/cm²
